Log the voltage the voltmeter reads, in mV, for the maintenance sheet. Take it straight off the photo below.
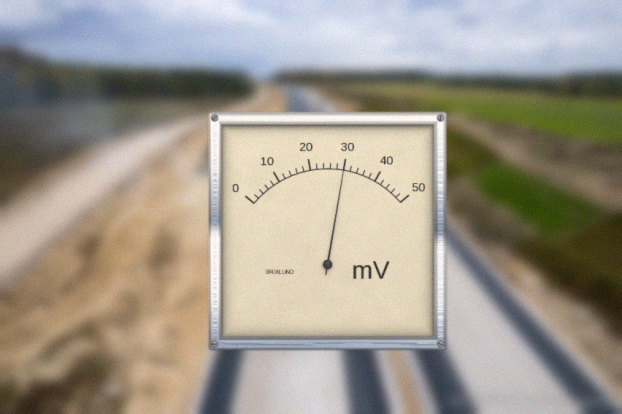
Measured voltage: 30 mV
